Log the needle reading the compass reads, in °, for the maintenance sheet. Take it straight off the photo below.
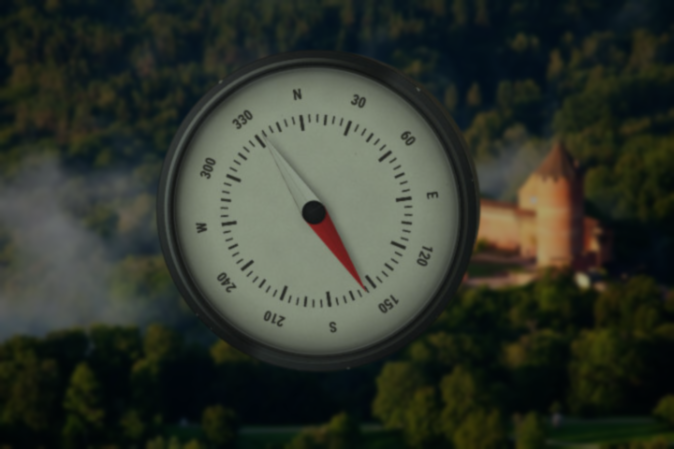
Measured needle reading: 155 °
